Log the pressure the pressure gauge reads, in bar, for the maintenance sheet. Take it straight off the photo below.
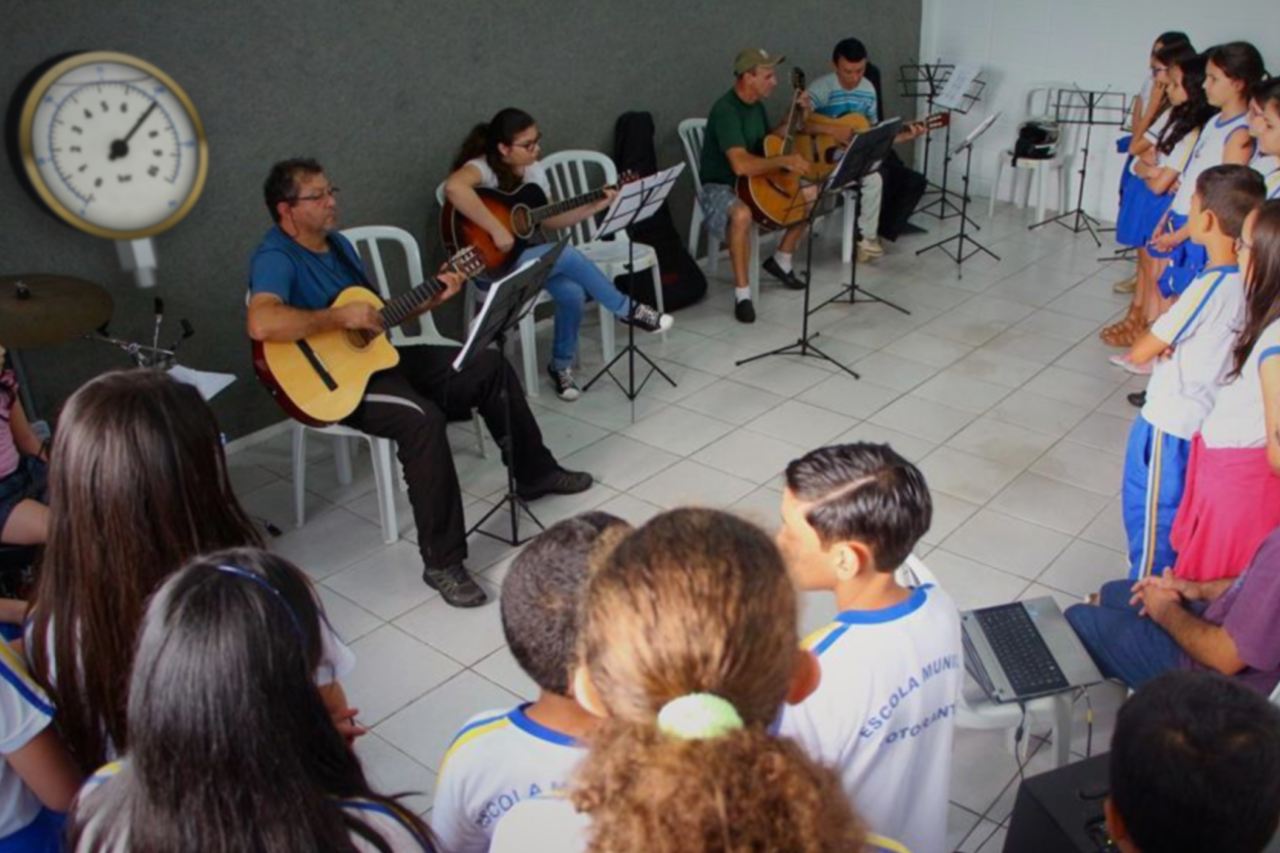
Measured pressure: 7 bar
